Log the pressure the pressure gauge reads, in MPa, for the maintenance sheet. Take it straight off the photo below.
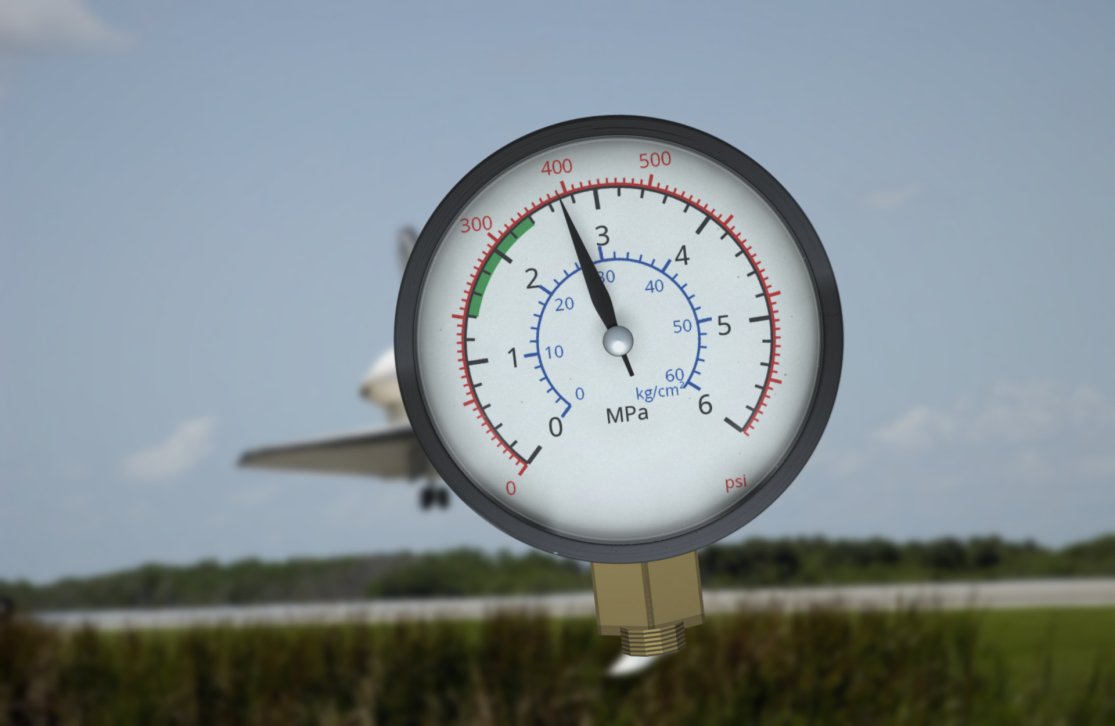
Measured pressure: 2.7 MPa
